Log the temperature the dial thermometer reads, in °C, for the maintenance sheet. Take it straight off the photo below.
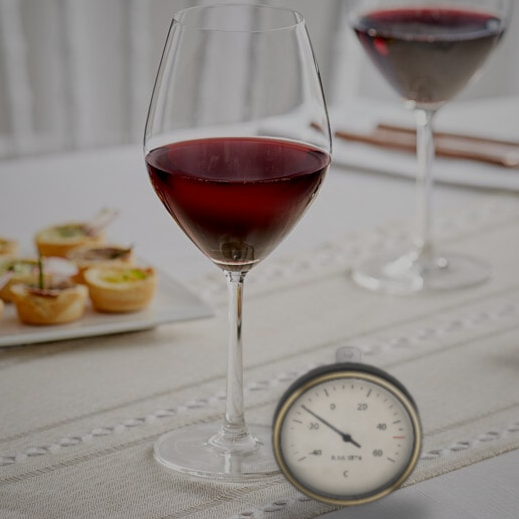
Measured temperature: -12 °C
